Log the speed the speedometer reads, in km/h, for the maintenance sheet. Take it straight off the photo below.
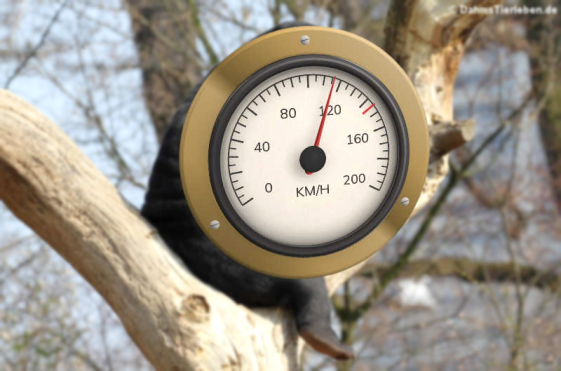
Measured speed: 115 km/h
